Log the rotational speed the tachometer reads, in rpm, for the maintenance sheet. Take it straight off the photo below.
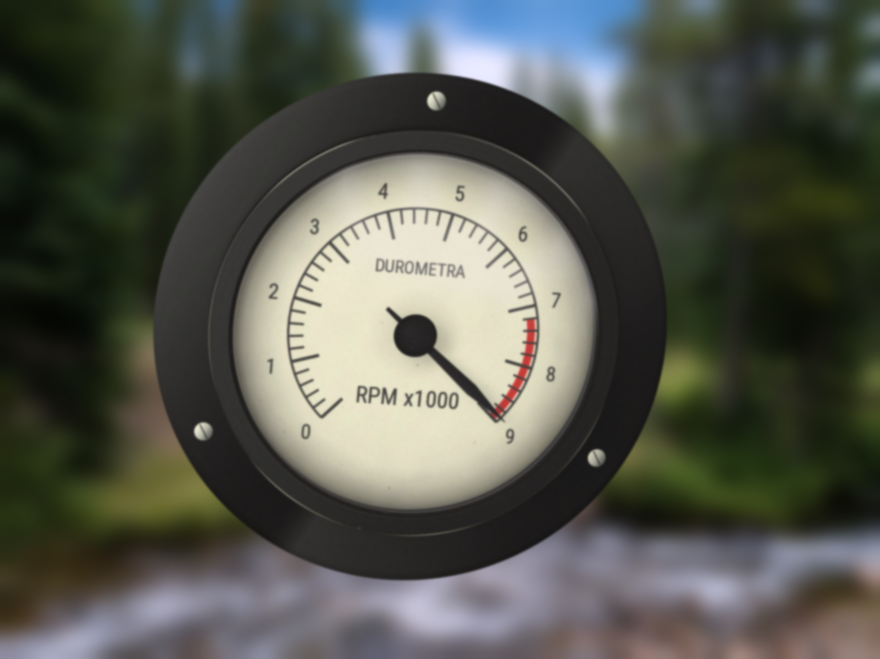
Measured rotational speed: 8900 rpm
